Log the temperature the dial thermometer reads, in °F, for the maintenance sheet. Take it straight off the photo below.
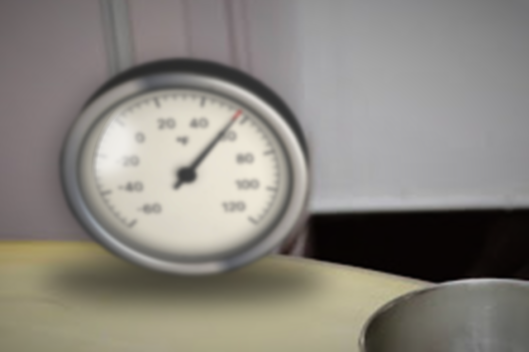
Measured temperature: 56 °F
